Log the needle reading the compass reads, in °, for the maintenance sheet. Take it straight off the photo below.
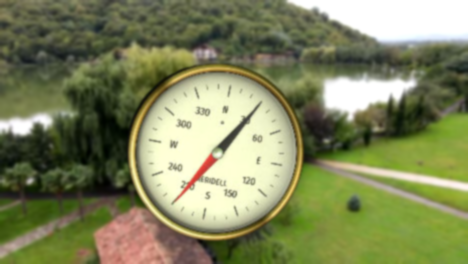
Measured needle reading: 210 °
